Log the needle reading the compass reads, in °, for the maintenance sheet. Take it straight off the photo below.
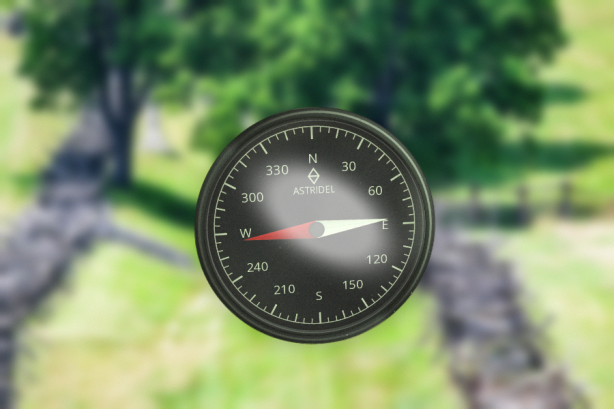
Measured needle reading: 265 °
